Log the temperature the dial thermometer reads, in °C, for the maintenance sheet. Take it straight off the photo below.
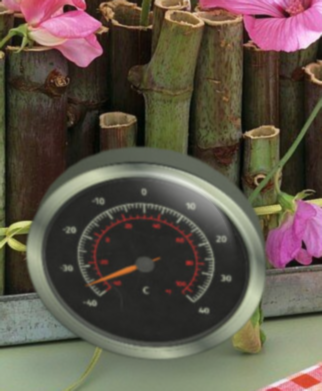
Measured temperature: -35 °C
